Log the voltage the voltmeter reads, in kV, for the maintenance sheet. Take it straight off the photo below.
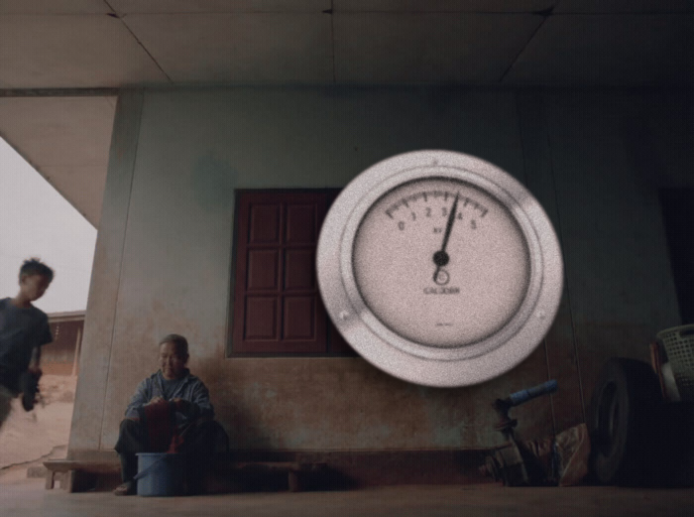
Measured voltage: 3.5 kV
